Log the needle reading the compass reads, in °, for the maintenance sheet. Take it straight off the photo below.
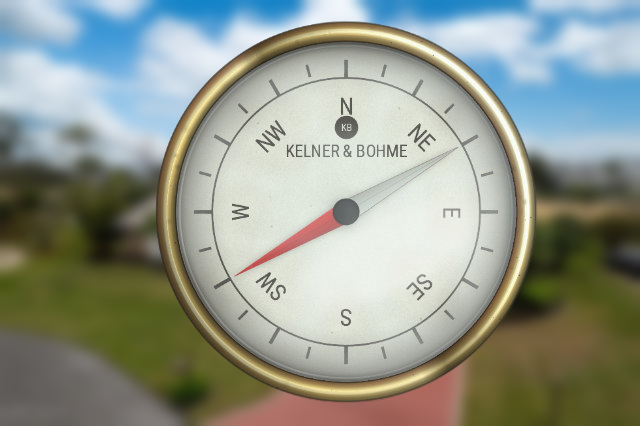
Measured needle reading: 240 °
